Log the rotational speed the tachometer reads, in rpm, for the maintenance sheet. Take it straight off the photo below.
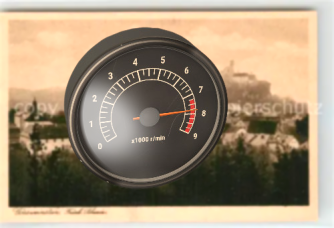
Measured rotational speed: 7750 rpm
